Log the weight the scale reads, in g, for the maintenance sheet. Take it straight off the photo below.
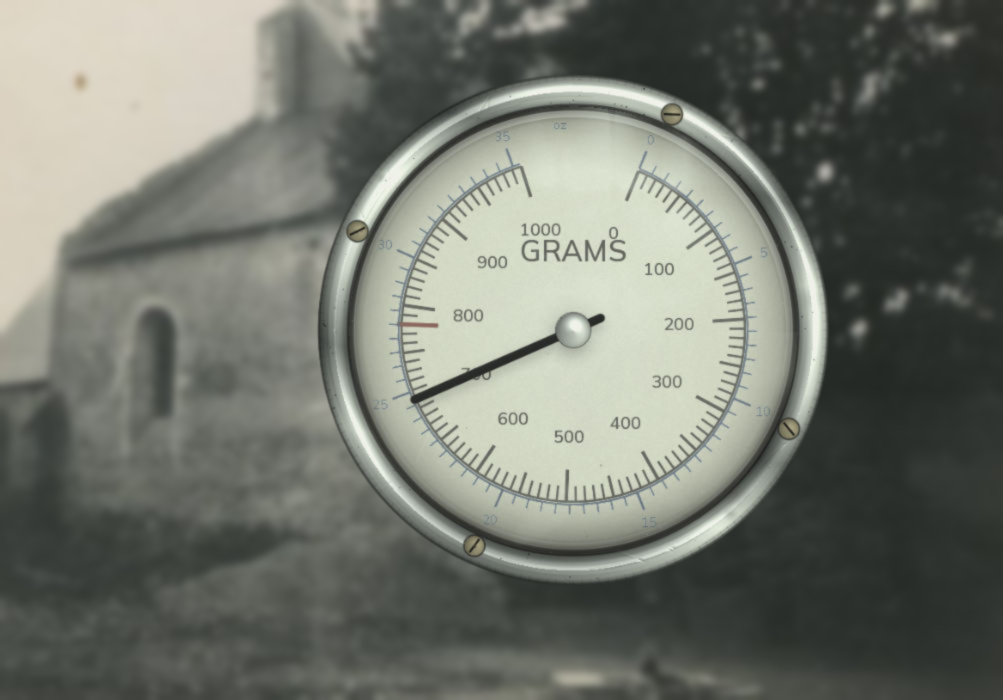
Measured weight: 700 g
